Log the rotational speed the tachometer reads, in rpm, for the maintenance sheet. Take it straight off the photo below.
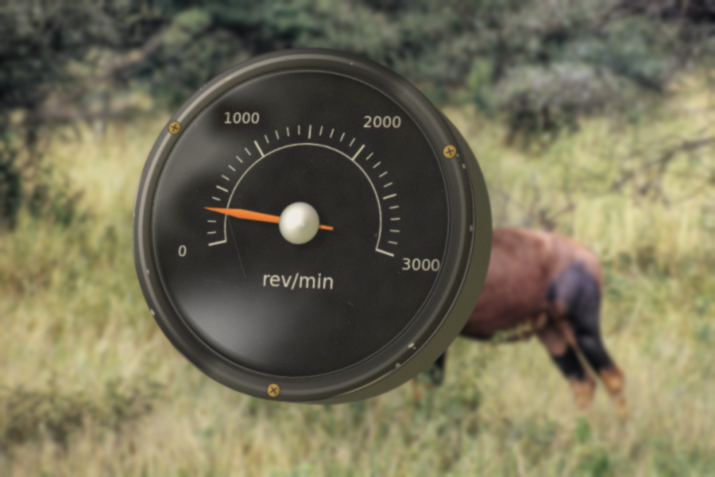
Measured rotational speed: 300 rpm
